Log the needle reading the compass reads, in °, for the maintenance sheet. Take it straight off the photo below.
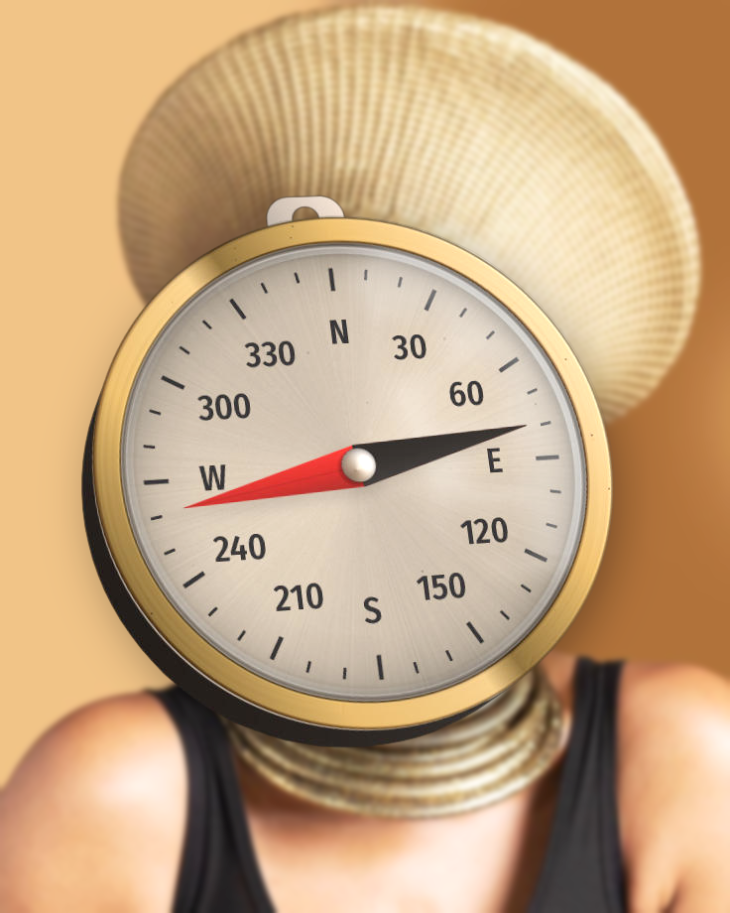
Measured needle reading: 260 °
